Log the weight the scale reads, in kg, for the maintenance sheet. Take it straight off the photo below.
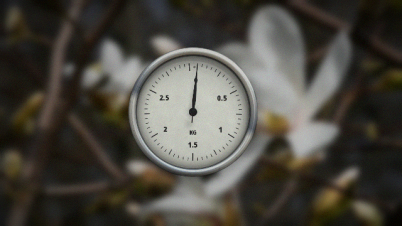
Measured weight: 0 kg
